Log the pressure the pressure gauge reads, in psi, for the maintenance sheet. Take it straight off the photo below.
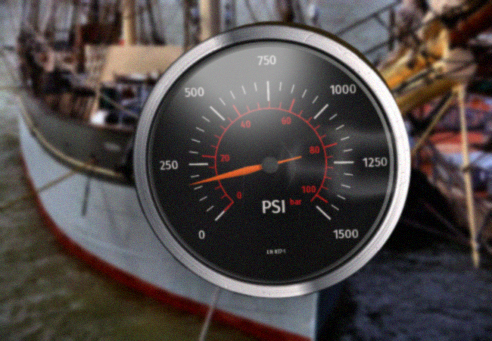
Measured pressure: 175 psi
